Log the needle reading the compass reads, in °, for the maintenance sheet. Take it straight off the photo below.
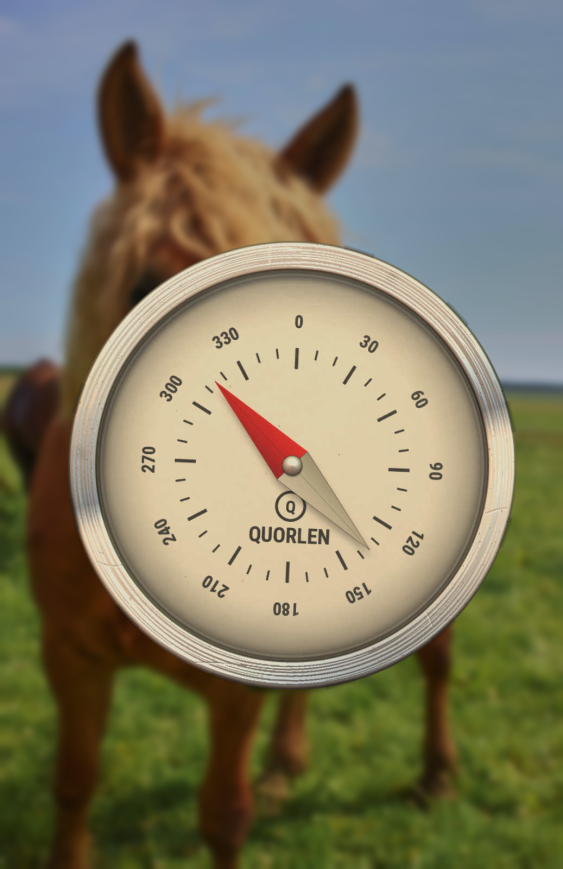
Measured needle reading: 315 °
